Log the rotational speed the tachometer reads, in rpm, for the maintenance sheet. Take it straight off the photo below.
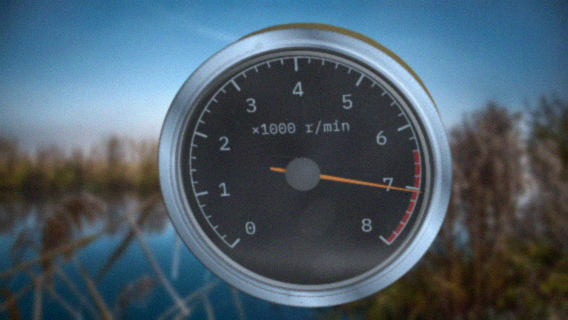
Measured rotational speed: 7000 rpm
